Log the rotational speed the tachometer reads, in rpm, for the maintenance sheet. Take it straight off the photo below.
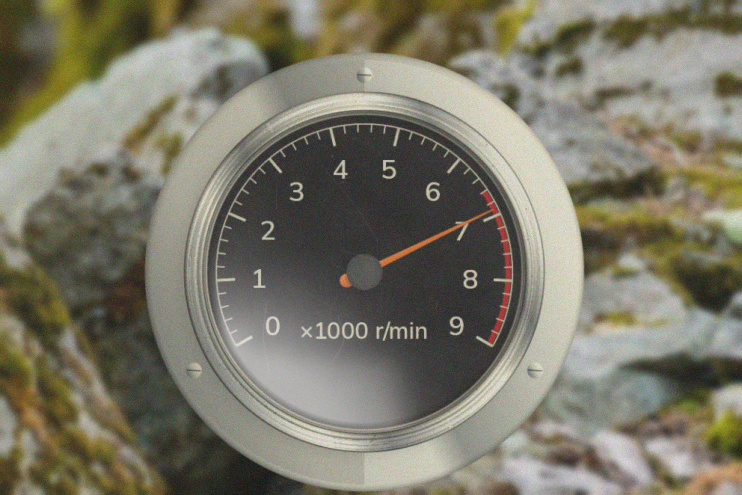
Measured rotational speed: 6900 rpm
